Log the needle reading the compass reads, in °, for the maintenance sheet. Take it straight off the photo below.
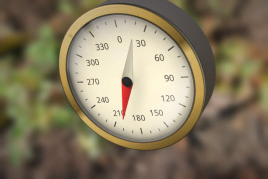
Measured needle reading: 200 °
